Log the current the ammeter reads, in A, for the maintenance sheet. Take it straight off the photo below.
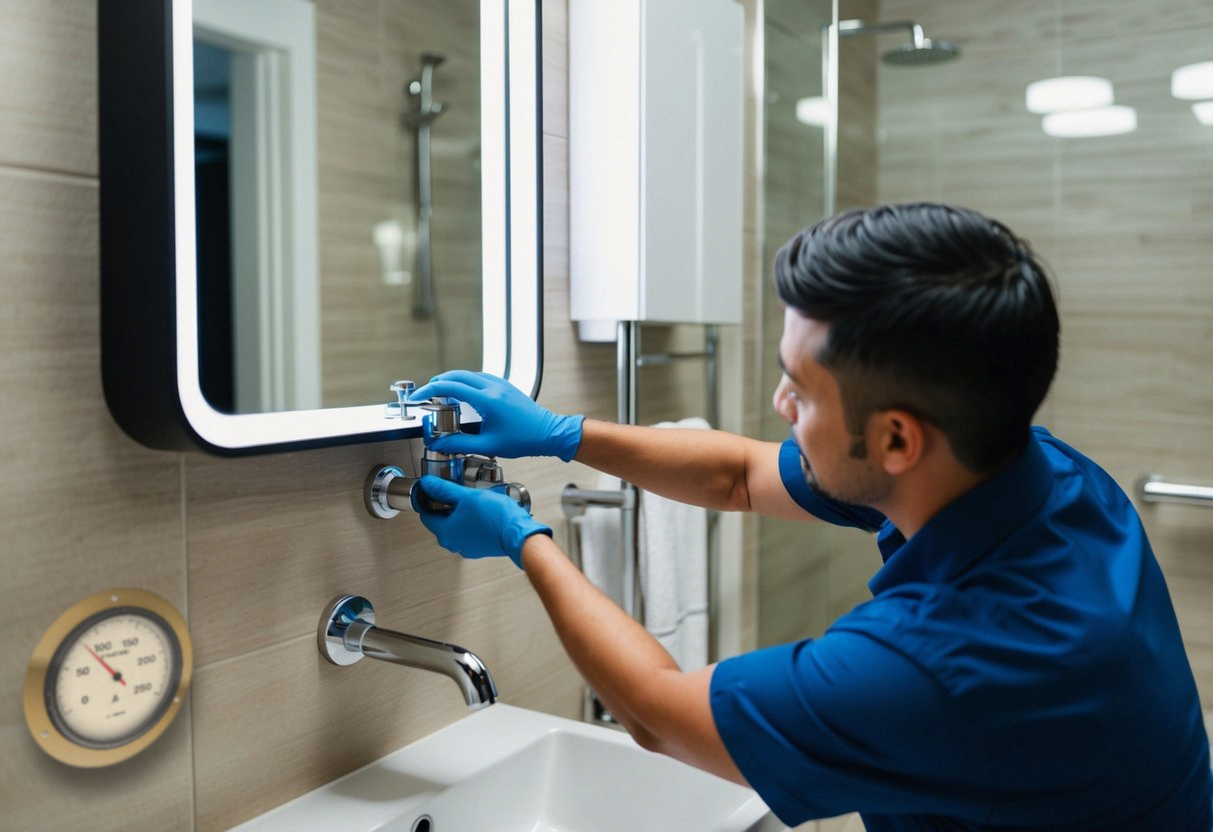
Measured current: 80 A
